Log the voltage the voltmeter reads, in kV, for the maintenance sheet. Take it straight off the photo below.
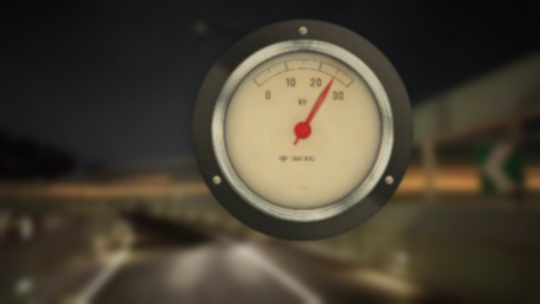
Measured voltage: 25 kV
